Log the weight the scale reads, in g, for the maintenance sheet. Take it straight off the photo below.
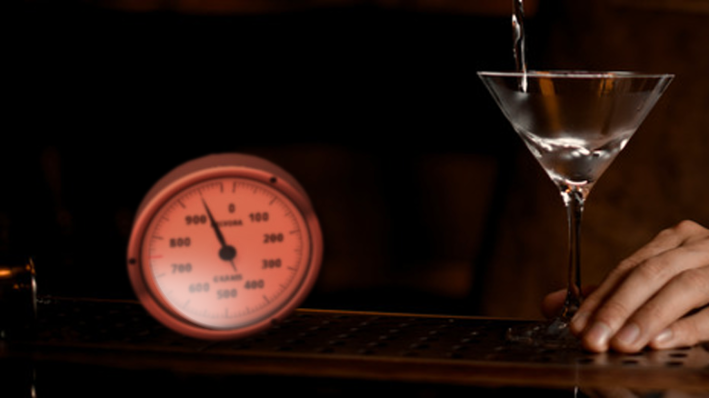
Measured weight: 950 g
